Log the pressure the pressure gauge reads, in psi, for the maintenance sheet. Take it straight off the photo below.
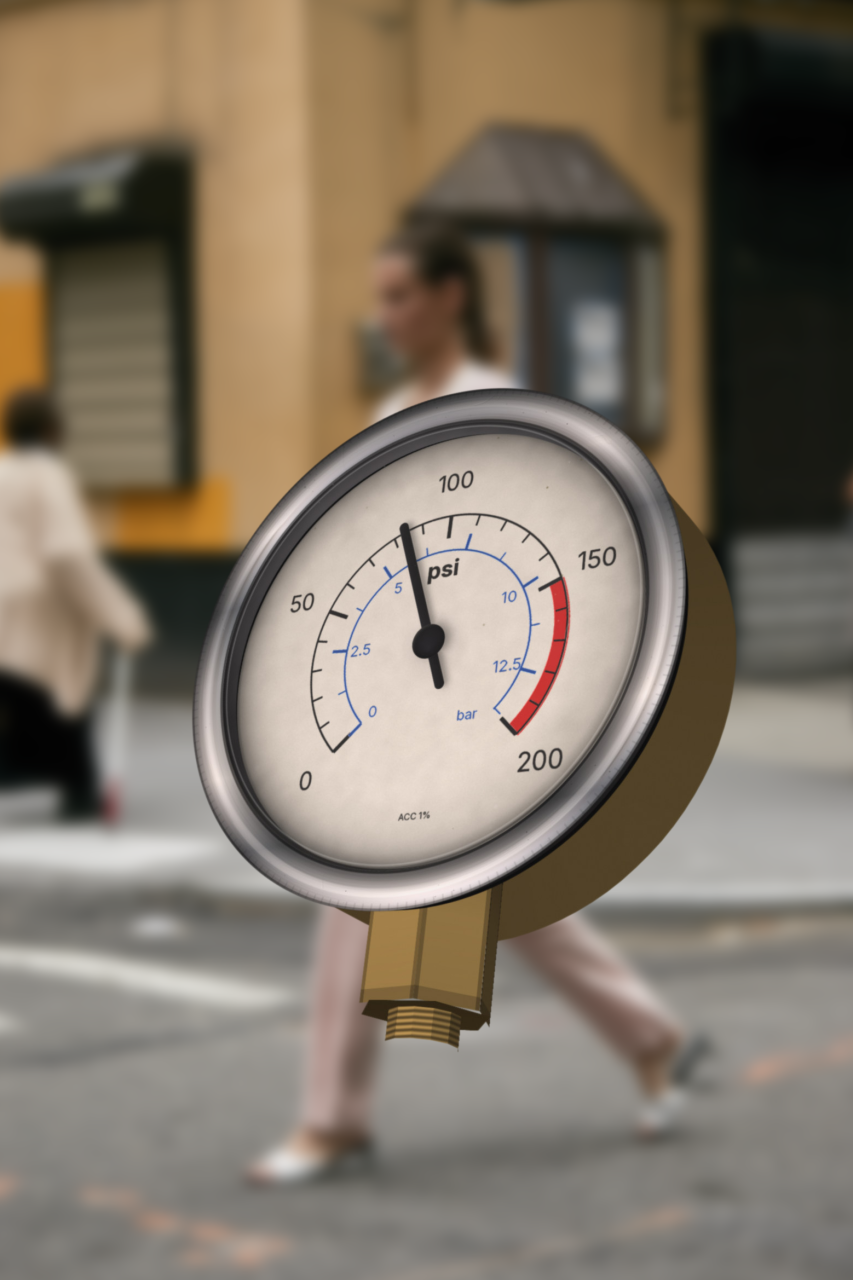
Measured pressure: 85 psi
